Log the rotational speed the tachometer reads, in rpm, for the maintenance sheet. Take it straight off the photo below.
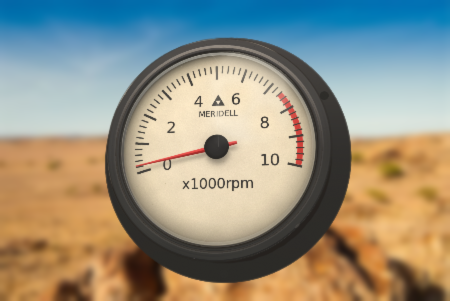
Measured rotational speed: 200 rpm
